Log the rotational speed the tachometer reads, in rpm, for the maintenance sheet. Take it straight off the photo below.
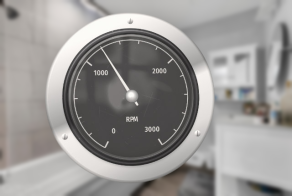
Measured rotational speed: 1200 rpm
